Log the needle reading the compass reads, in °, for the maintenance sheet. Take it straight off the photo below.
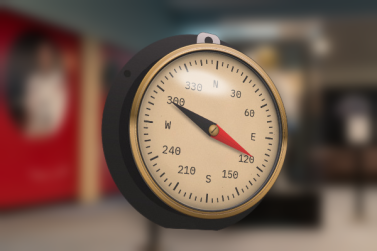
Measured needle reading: 115 °
